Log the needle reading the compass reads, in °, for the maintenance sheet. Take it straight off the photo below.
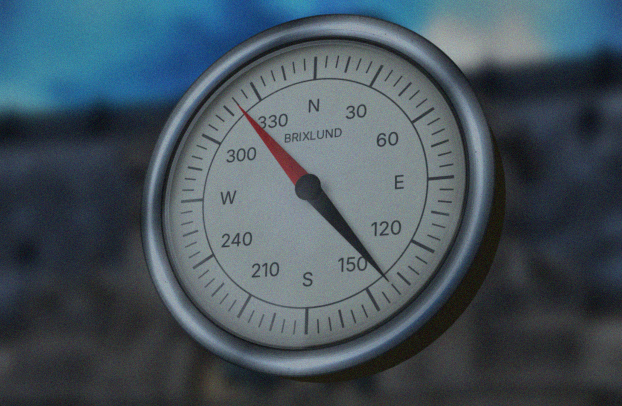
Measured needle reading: 320 °
